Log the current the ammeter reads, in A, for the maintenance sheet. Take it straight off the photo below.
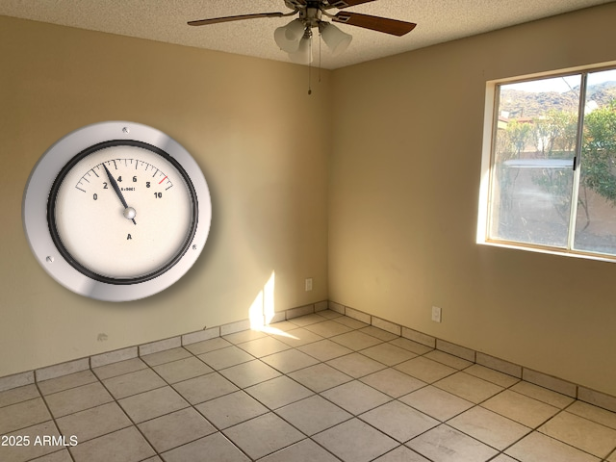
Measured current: 3 A
